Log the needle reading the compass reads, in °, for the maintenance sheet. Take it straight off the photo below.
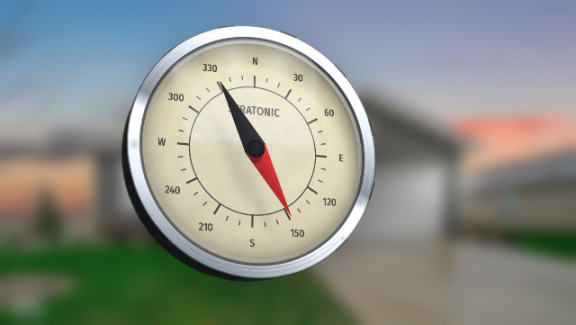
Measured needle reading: 150 °
